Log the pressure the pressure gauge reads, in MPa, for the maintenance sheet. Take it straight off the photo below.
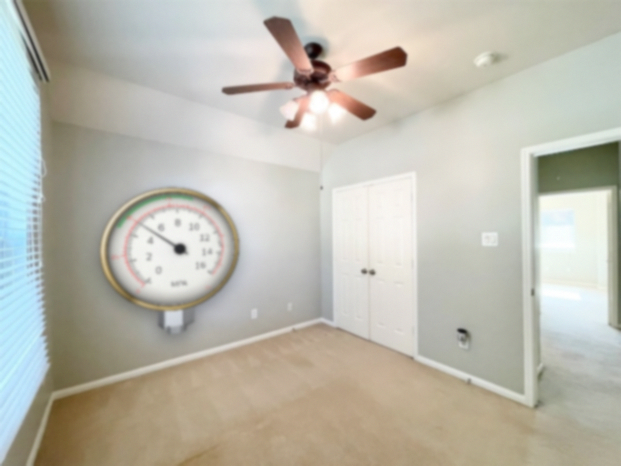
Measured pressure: 5 MPa
